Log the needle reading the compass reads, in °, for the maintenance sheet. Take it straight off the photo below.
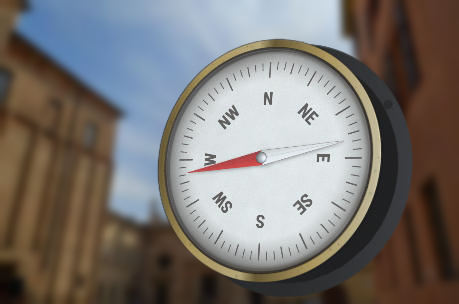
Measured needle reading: 260 °
